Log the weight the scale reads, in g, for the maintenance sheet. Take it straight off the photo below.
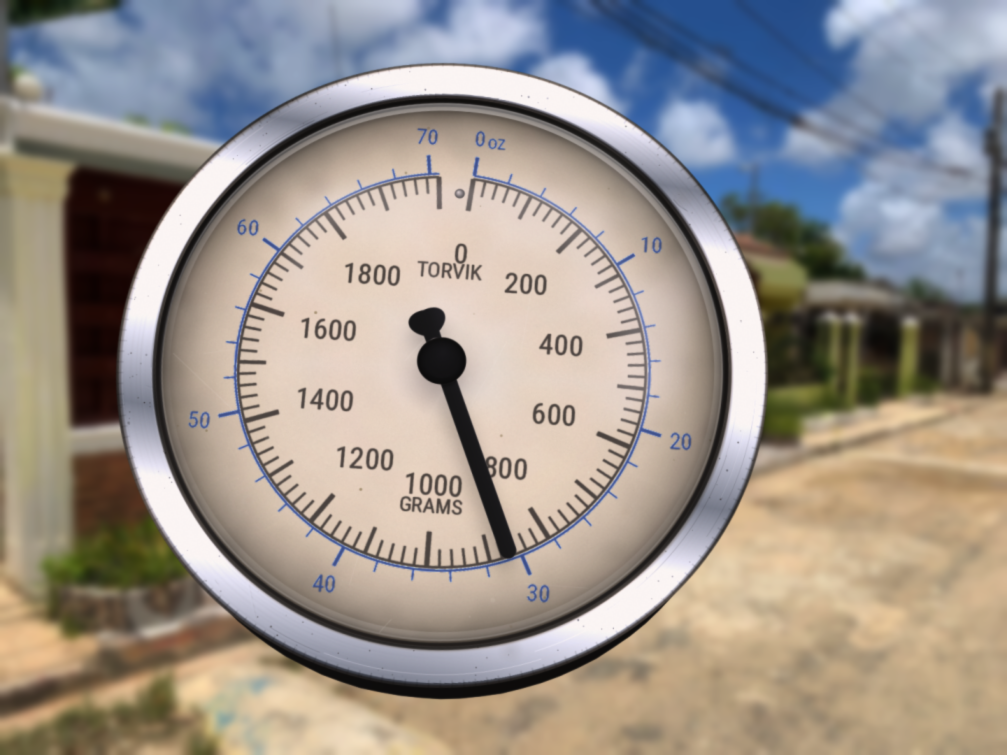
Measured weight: 870 g
